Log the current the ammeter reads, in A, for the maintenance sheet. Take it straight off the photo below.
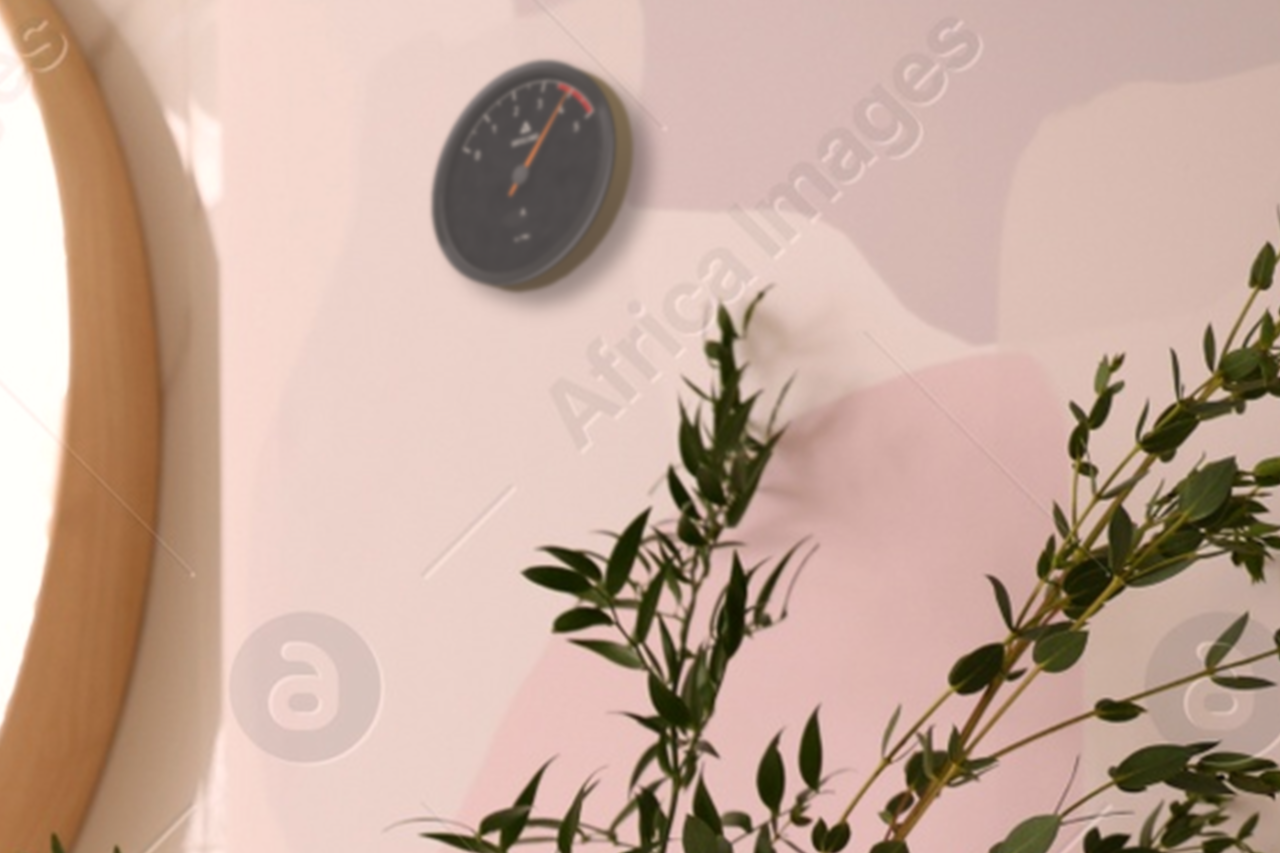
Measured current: 4 A
